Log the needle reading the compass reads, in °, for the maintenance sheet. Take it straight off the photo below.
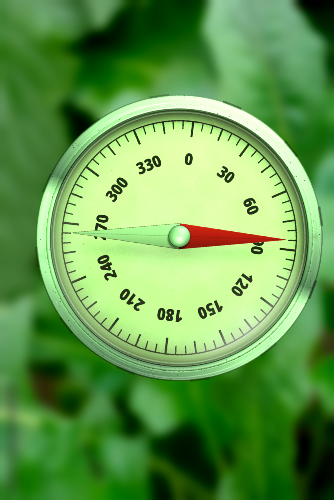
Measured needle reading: 85 °
